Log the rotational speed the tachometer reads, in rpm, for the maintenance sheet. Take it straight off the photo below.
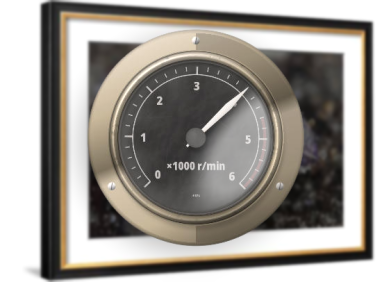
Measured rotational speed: 4000 rpm
